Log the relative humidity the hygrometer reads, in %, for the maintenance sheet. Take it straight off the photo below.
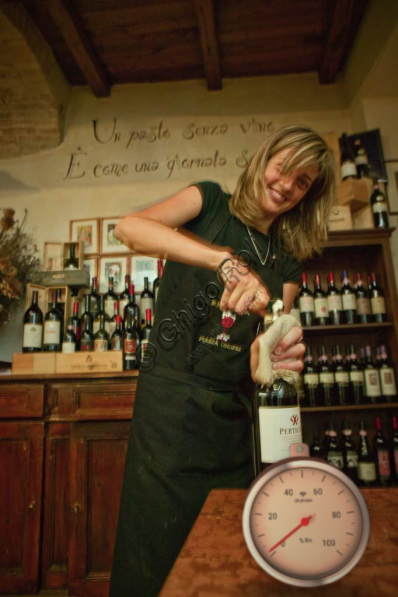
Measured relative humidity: 2.5 %
